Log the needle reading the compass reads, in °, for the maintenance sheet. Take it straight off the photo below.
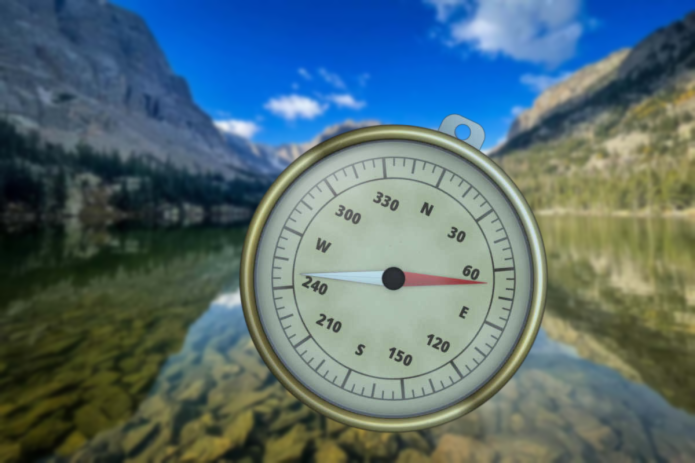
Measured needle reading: 67.5 °
